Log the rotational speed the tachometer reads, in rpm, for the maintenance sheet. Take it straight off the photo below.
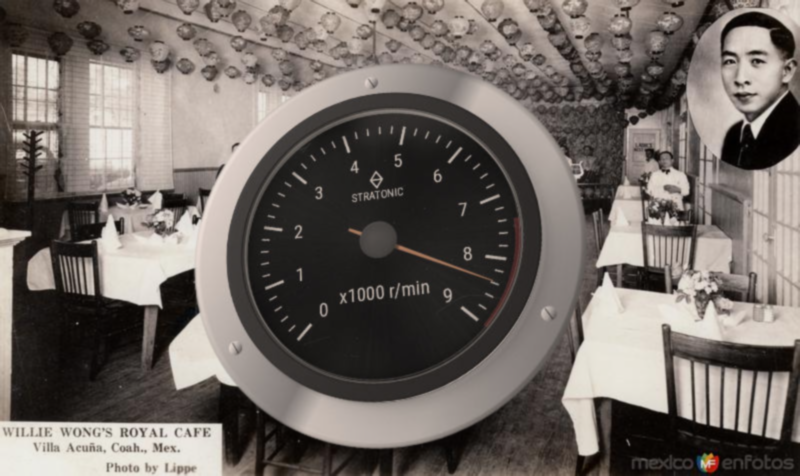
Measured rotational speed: 8400 rpm
